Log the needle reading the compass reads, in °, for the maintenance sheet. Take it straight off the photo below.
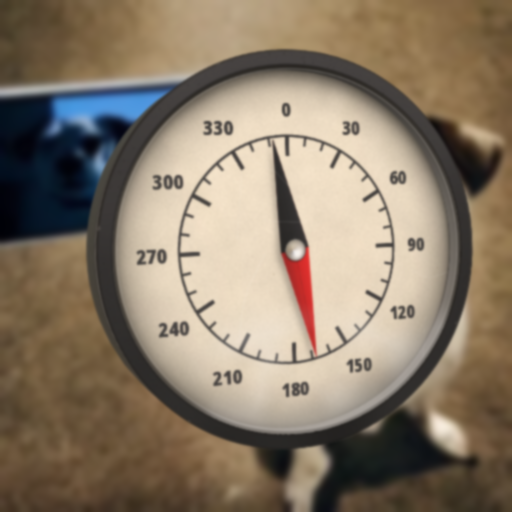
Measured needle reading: 170 °
